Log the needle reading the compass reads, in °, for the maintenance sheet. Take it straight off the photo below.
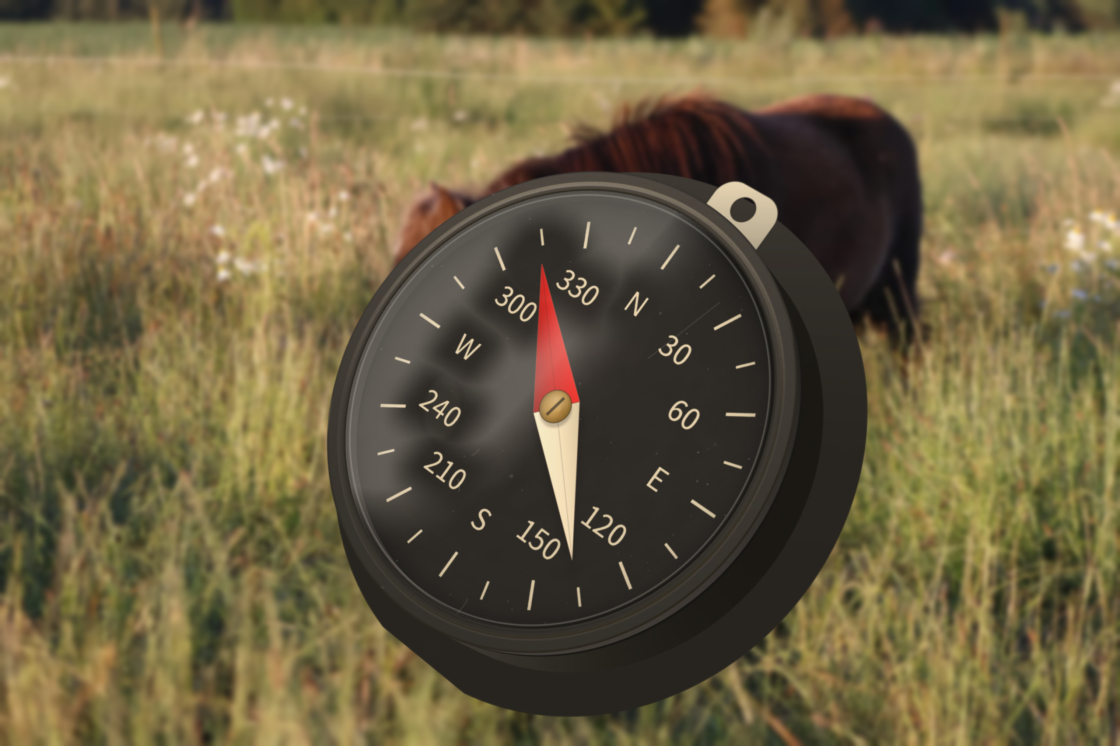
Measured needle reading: 315 °
